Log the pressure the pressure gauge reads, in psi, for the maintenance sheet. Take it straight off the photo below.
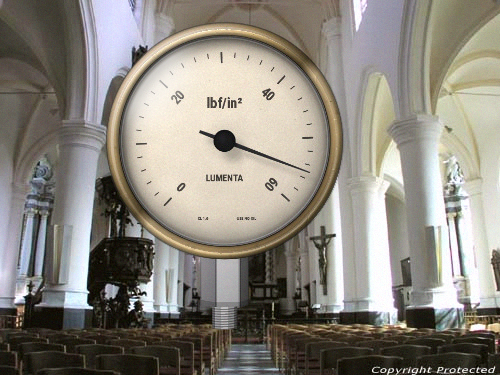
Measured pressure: 55 psi
